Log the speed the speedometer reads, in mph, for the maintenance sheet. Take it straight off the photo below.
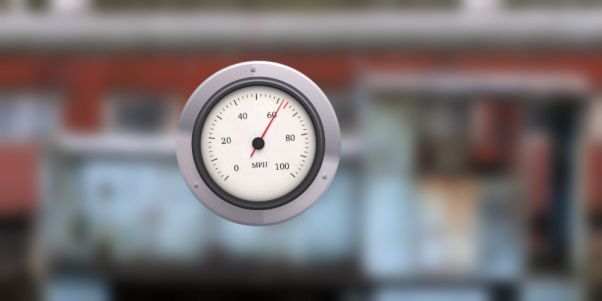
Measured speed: 62 mph
